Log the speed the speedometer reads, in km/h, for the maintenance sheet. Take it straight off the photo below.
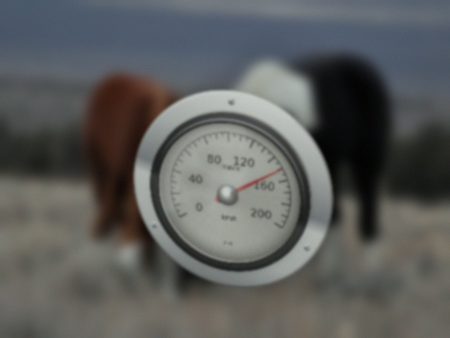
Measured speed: 150 km/h
